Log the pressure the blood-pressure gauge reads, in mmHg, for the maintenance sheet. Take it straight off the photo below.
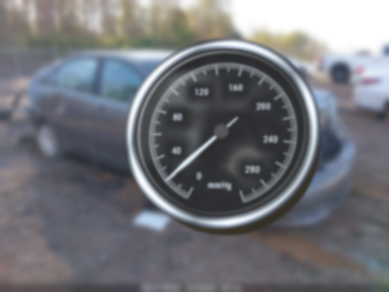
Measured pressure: 20 mmHg
